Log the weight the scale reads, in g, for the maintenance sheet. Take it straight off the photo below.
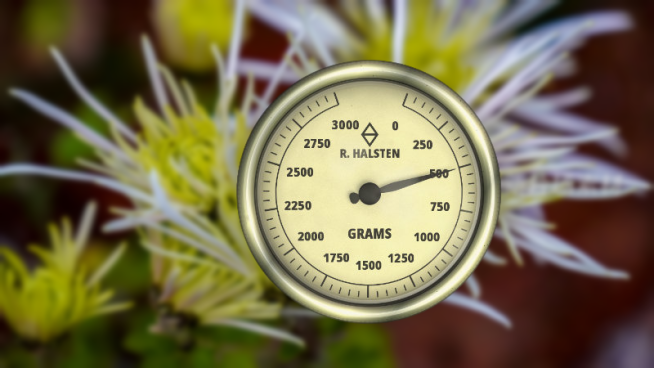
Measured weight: 500 g
